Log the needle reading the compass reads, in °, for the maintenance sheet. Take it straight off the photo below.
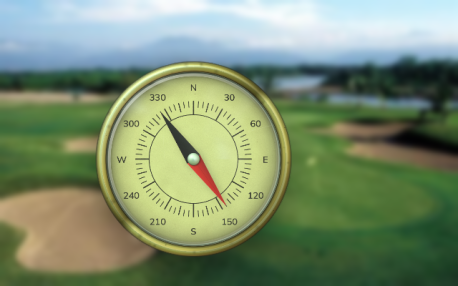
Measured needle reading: 145 °
